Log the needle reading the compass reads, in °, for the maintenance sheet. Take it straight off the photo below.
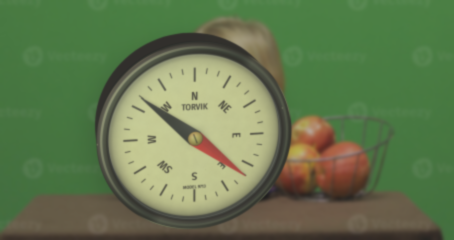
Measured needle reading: 130 °
